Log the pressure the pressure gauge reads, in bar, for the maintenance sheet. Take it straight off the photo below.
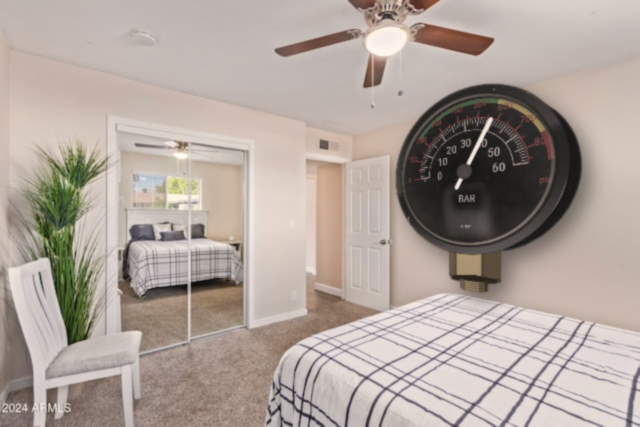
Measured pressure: 40 bar
